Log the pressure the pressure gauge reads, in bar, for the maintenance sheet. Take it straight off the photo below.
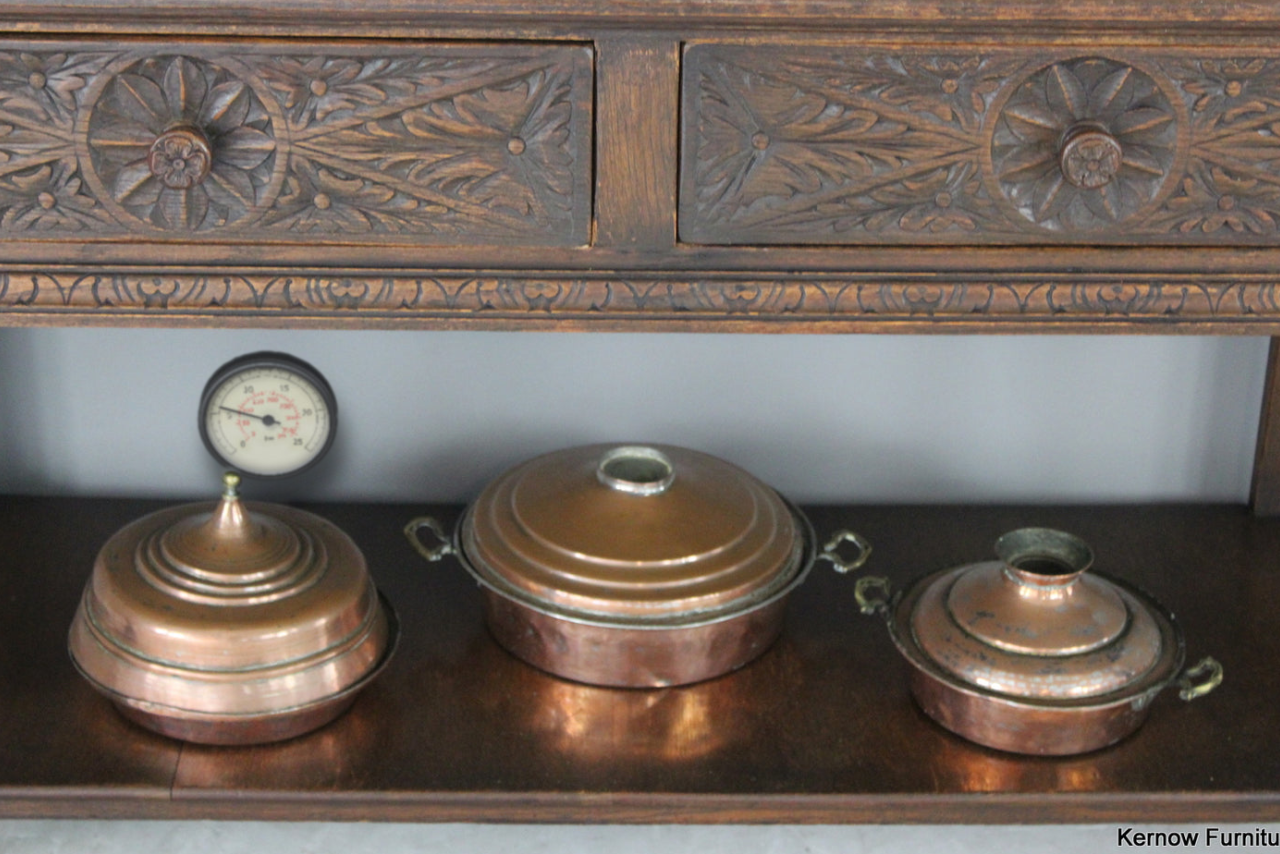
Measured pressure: 6 bar
